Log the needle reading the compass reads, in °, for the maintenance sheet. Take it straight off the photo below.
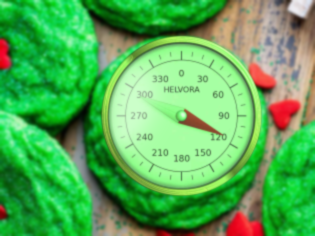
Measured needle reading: 115 °
